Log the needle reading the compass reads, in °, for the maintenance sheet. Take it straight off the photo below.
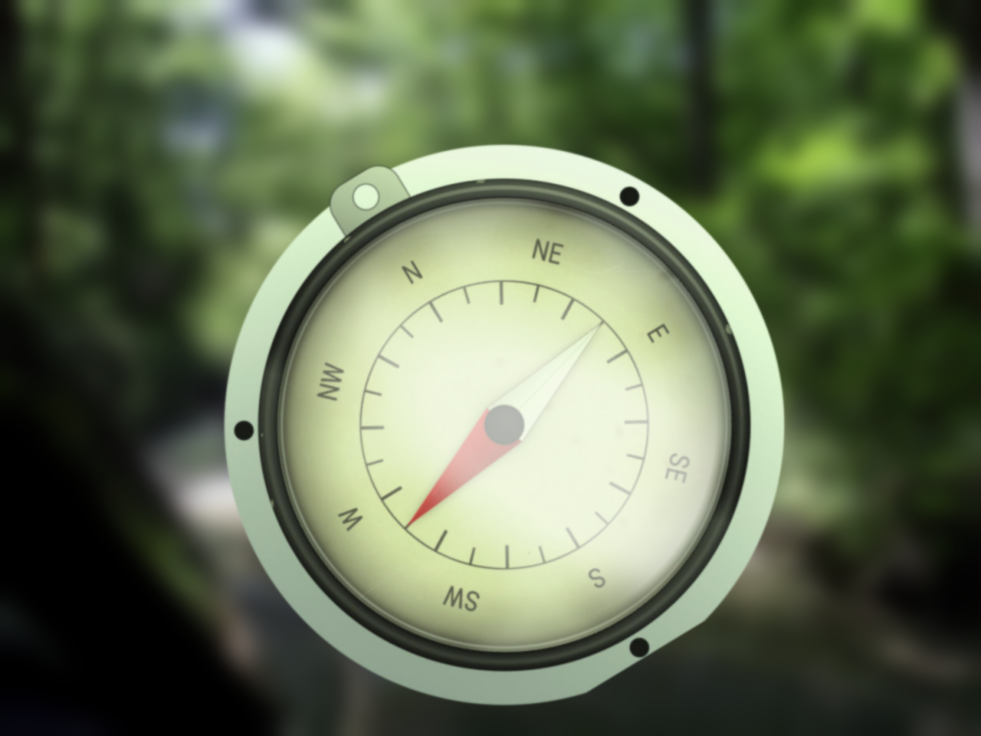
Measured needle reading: 255 °
